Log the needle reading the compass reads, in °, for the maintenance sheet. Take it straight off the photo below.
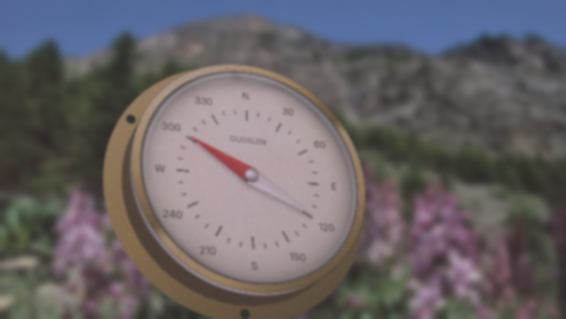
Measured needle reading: 300 °
